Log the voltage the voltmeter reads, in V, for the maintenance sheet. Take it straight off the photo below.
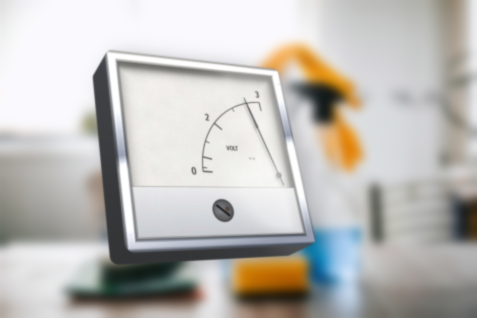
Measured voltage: 2.75 V
